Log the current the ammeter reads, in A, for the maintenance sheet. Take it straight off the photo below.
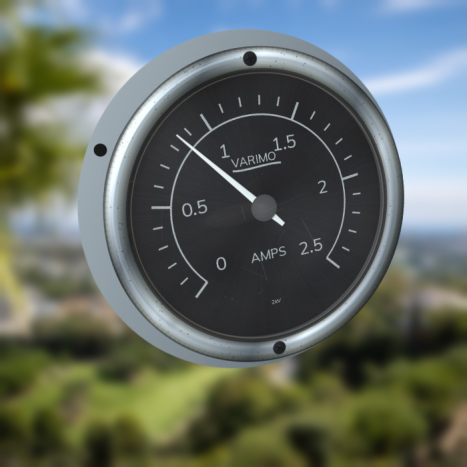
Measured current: 0.85 A
